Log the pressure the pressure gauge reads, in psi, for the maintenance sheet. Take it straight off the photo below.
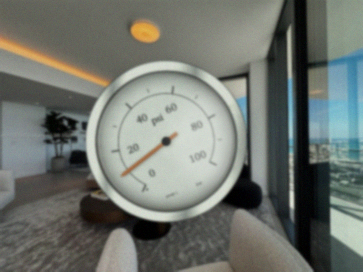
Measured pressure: 10 psi
